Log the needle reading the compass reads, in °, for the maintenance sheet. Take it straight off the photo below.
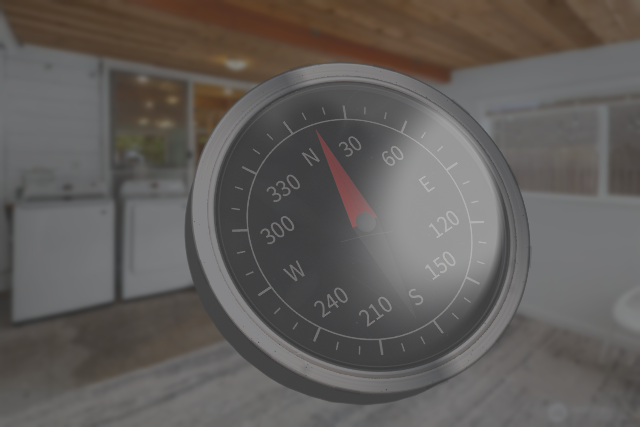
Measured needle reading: 10 °
